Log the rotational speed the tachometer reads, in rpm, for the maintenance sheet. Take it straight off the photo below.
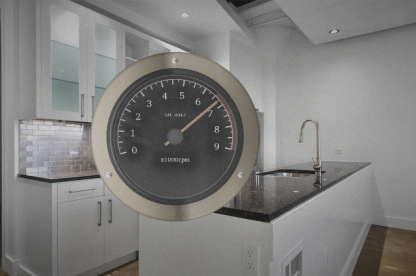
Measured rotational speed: 6750 rpm
